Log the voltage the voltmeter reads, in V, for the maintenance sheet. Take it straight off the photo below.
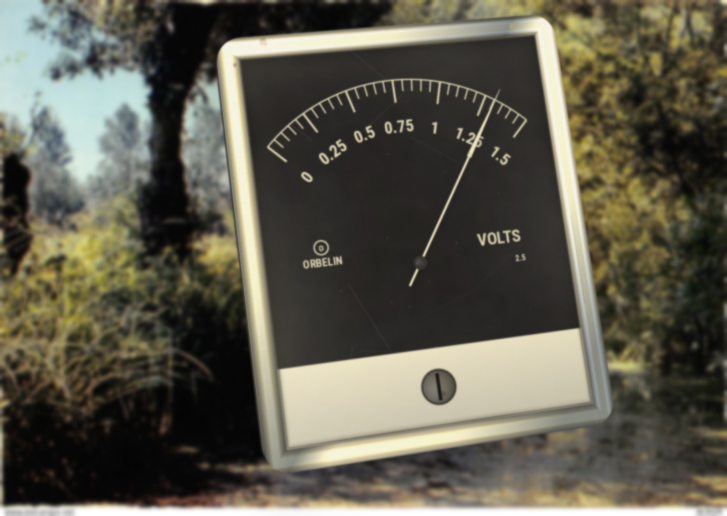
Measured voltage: 1.3 V
